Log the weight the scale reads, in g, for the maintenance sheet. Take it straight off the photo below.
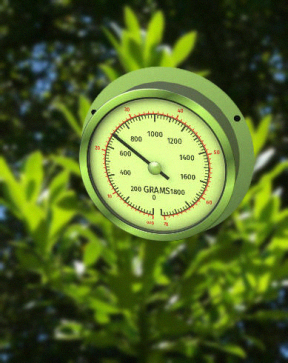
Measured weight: 700 g
